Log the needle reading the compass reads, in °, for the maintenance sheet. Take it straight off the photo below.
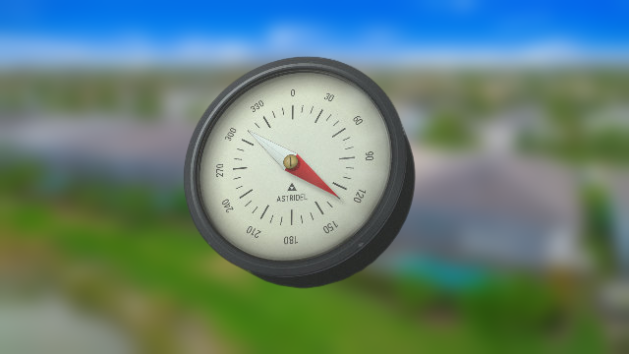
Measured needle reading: 130 °
